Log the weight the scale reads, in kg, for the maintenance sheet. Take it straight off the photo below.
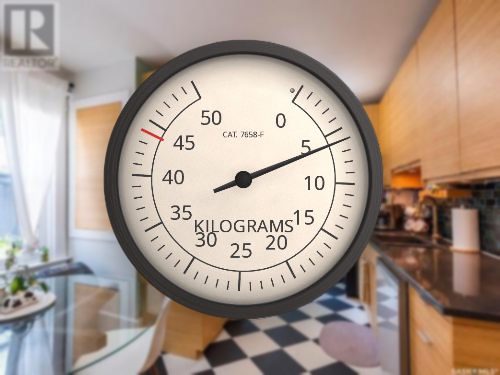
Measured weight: 6 kg
